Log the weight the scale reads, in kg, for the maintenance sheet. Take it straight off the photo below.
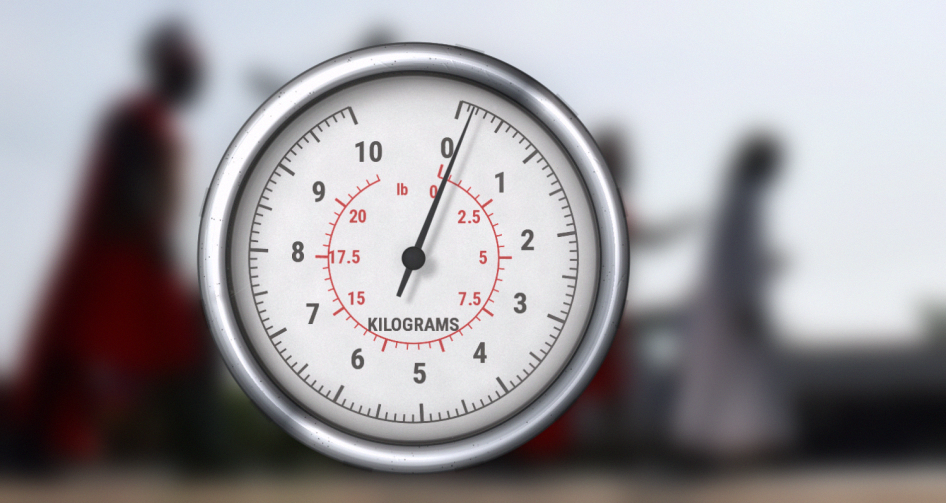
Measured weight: 0.15 kg
